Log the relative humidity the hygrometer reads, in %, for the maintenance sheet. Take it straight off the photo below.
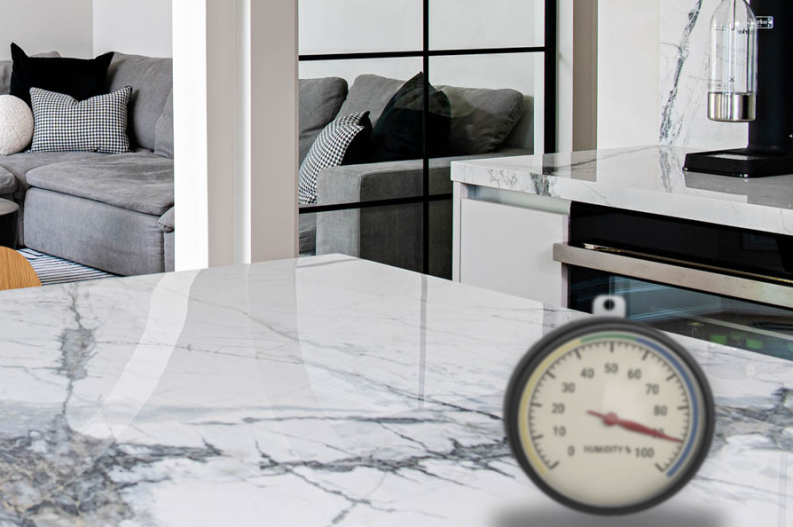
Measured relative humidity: 90 %
